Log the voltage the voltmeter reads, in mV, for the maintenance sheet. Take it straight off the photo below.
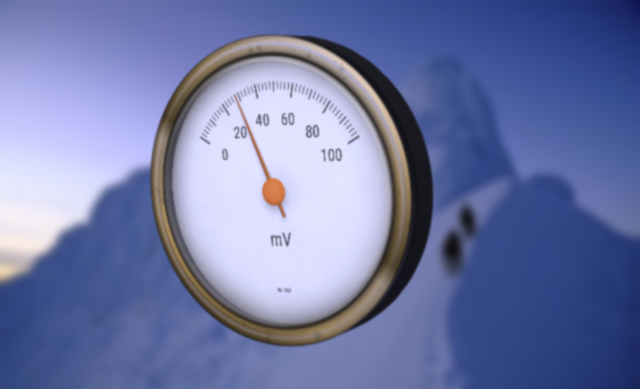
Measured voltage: 30 mV
